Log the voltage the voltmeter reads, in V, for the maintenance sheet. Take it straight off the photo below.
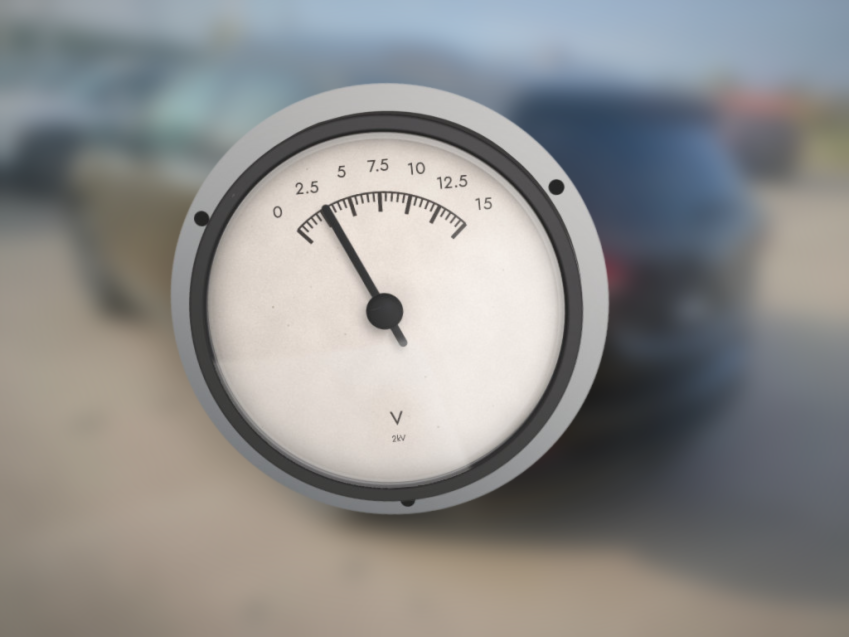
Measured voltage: 3 V
